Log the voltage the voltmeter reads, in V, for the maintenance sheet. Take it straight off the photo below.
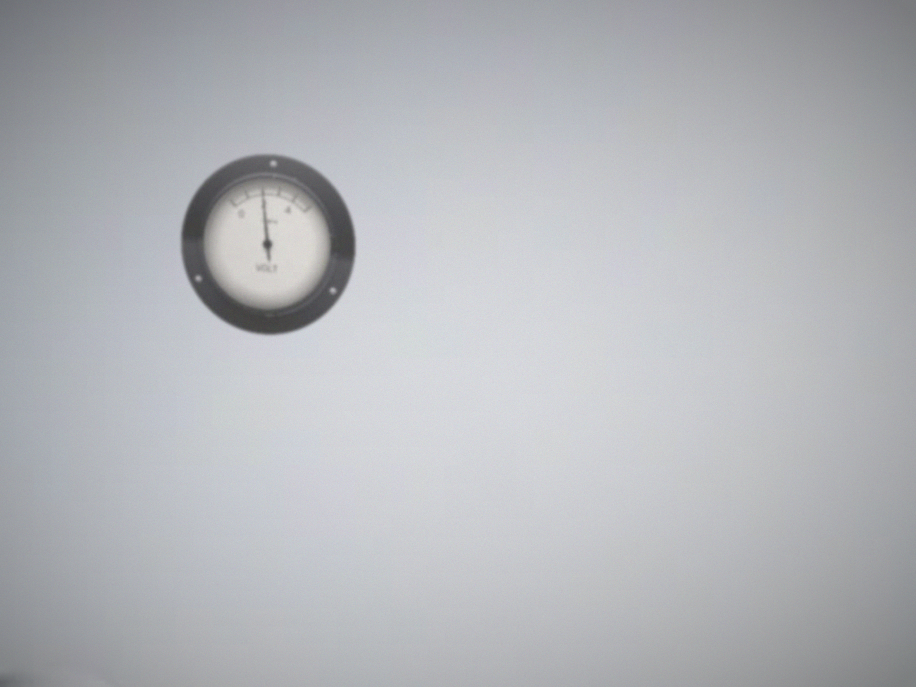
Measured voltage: 2 V
